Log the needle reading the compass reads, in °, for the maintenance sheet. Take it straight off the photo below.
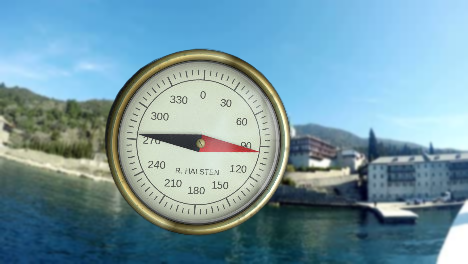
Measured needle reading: 95 °
